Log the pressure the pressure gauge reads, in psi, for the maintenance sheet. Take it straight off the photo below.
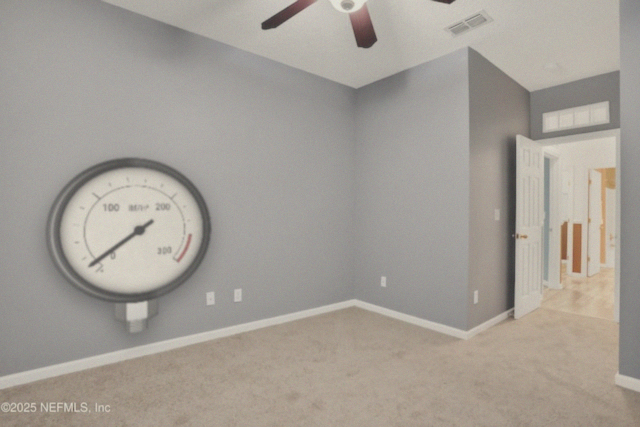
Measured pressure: 10 psi
